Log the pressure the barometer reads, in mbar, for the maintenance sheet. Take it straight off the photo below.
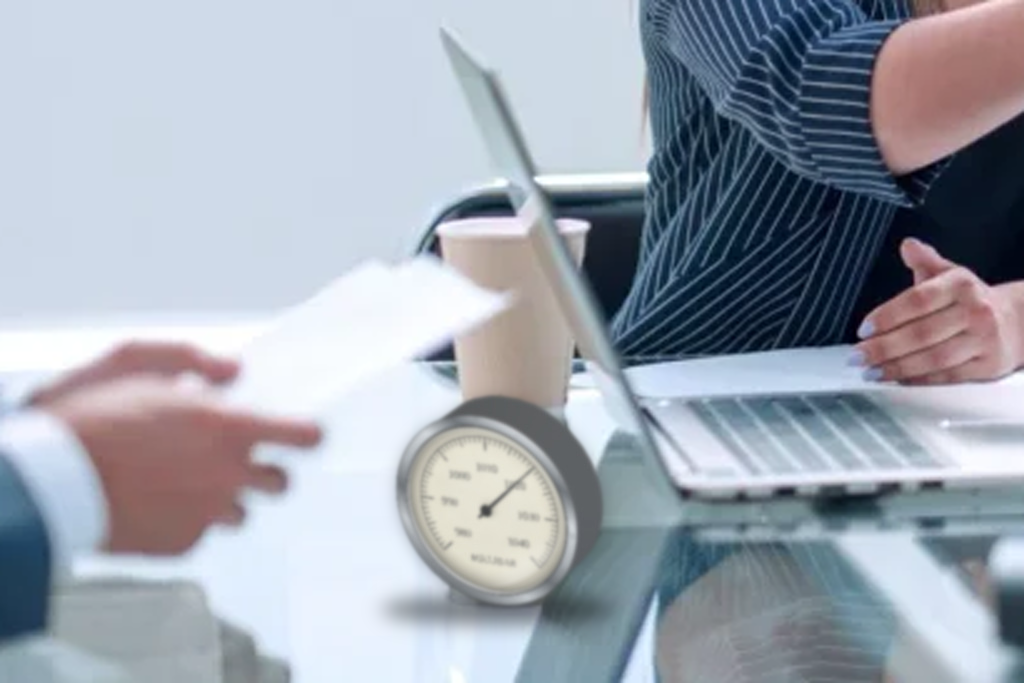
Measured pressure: 1020 mbar
